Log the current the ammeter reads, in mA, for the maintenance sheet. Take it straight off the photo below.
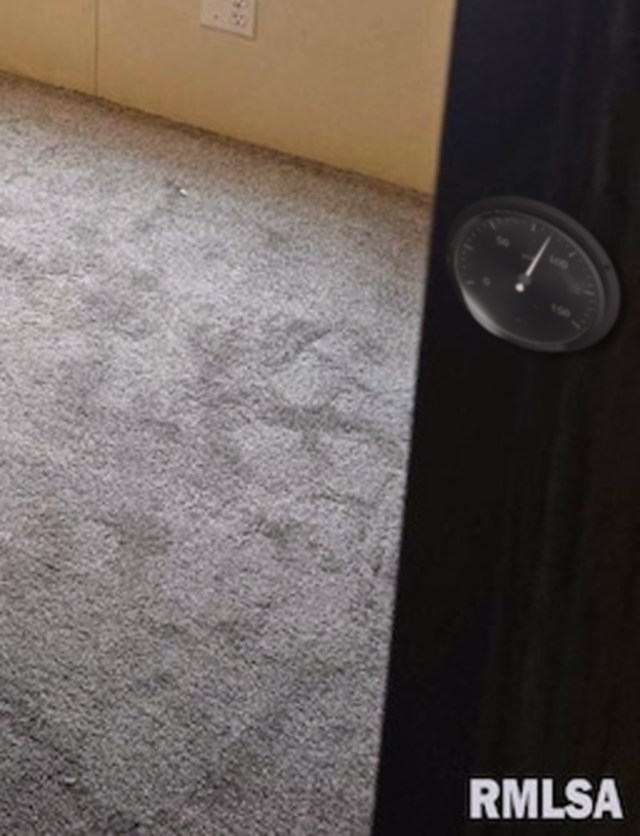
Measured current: 85 mA
